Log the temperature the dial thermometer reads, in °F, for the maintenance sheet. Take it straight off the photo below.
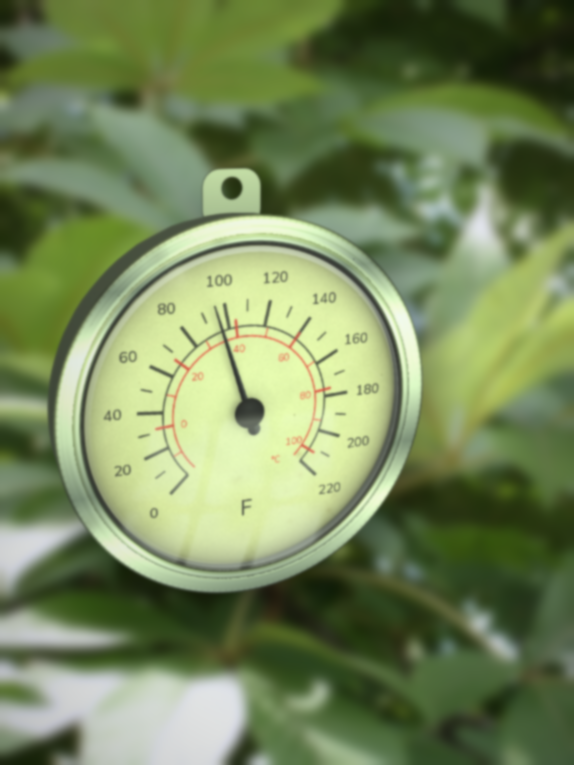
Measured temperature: 95 °F
